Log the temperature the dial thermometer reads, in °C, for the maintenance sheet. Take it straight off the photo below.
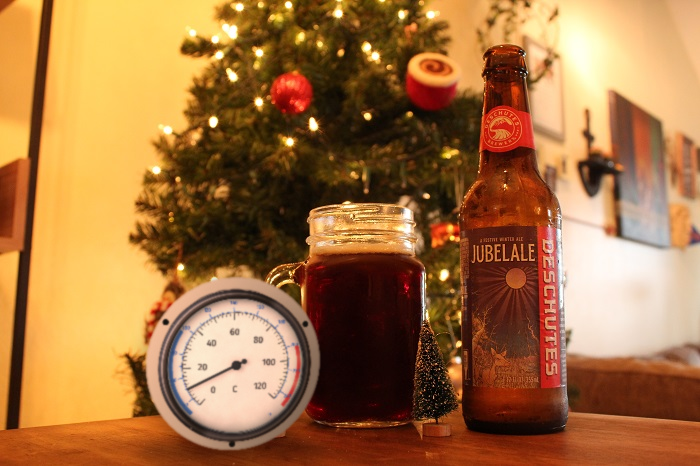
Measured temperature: 10 °C
